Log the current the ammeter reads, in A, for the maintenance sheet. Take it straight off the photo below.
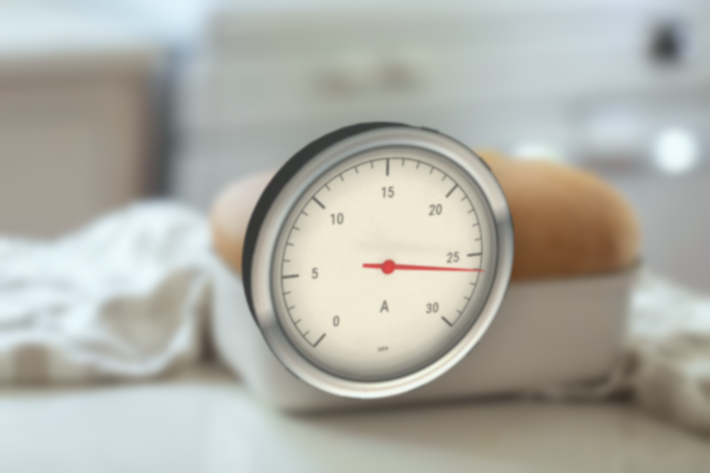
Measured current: 26 A
